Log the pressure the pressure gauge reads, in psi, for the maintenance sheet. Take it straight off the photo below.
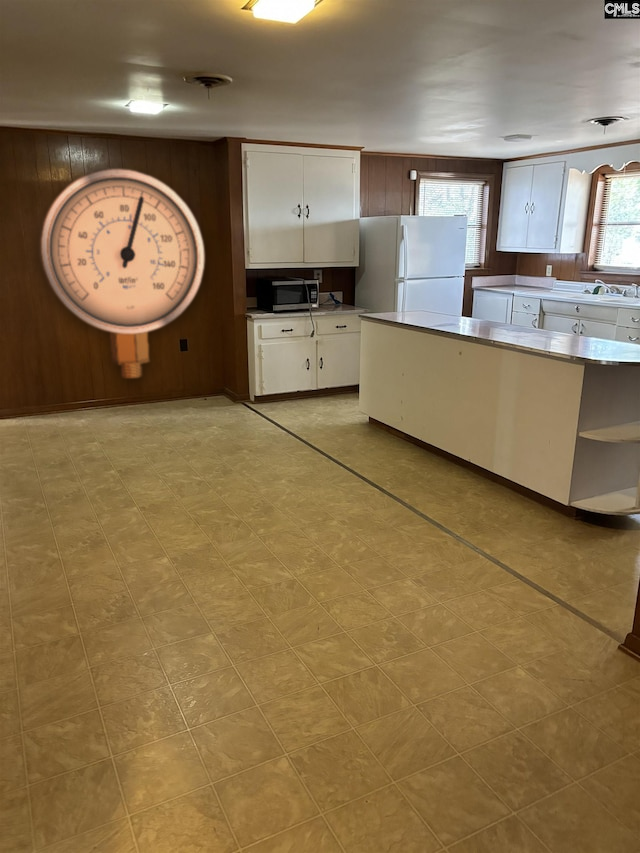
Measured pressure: 90 psi
